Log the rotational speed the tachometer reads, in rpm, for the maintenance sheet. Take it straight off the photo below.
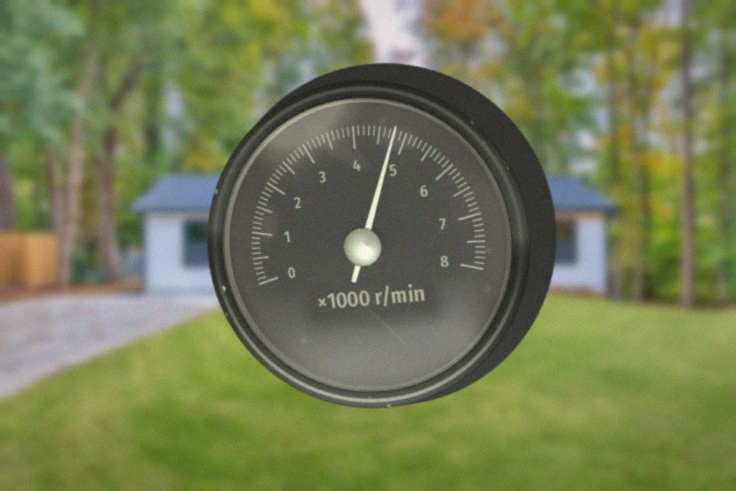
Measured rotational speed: 4800 rpm
